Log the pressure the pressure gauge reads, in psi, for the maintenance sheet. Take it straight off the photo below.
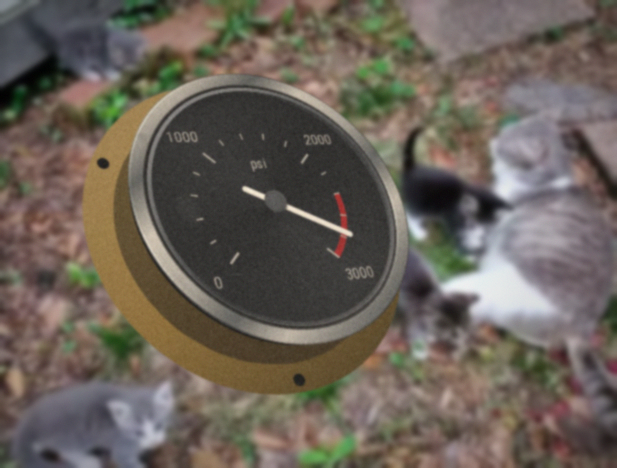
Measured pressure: 2800 psi
